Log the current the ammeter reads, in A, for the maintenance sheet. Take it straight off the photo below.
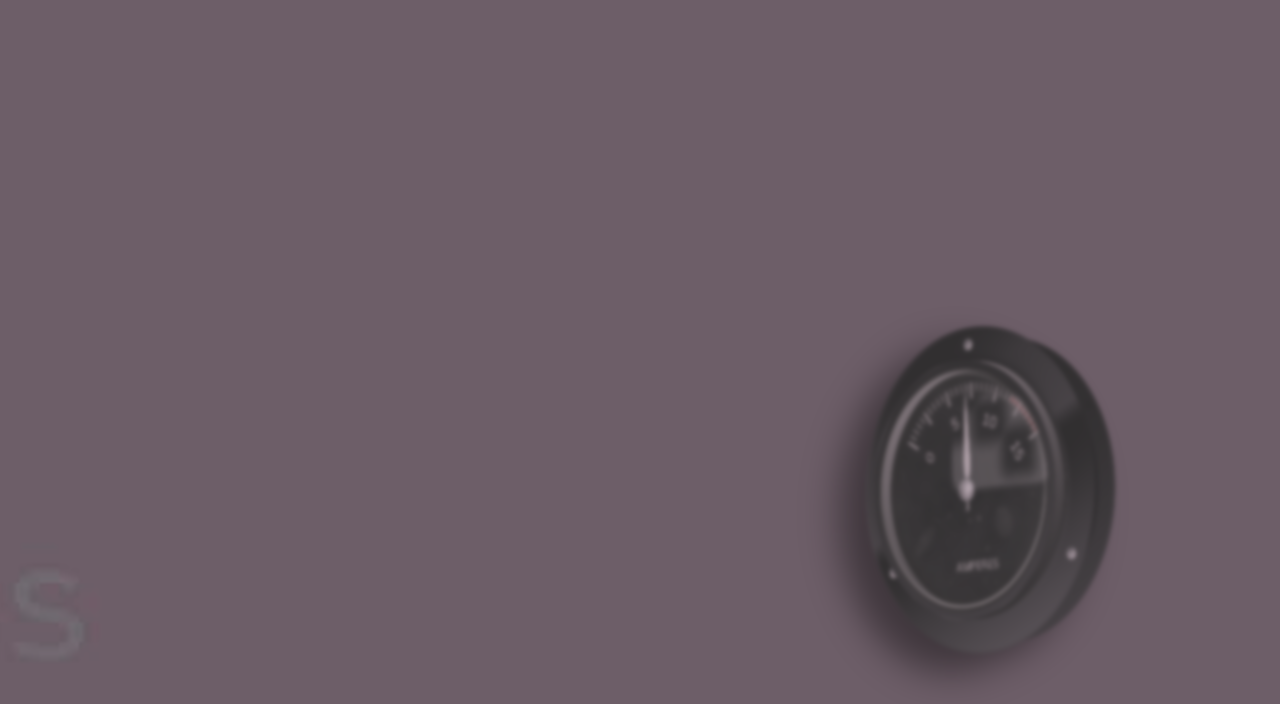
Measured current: 7.5 A
